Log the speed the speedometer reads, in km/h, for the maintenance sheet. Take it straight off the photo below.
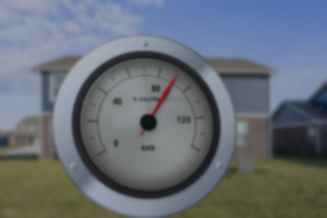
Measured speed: 90 km/h
